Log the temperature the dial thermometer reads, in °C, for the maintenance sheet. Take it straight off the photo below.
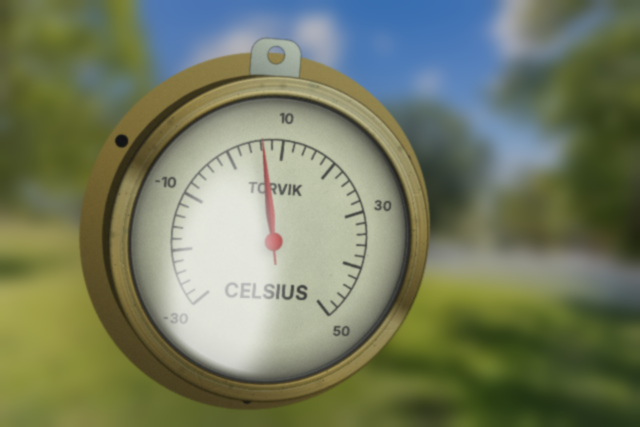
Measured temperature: 6 °C
